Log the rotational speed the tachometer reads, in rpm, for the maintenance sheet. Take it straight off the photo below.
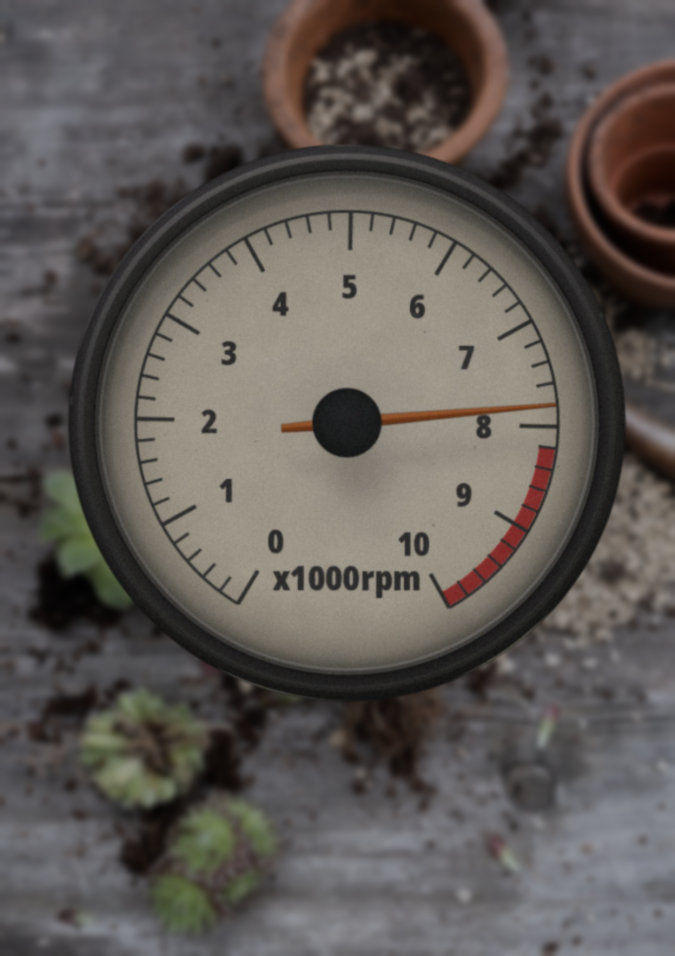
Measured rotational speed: 7800 rpm
